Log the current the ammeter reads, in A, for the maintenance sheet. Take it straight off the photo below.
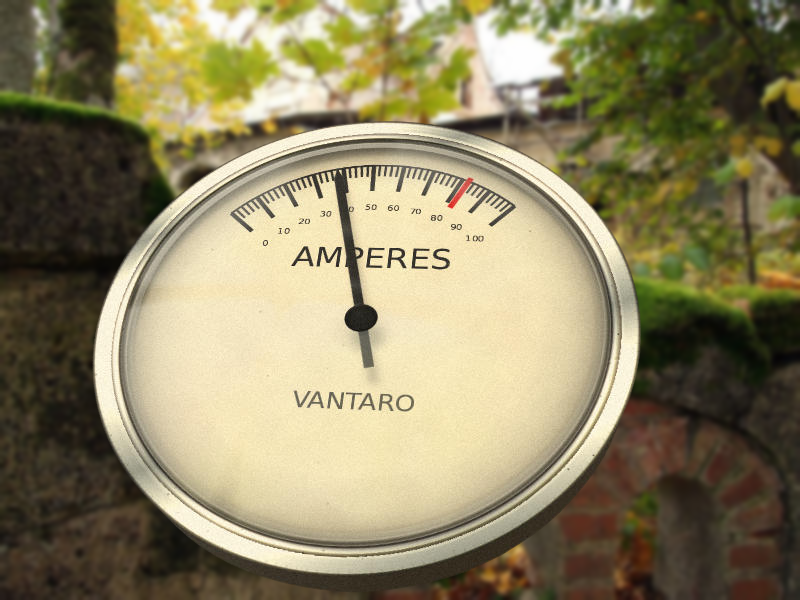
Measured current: 38 A
